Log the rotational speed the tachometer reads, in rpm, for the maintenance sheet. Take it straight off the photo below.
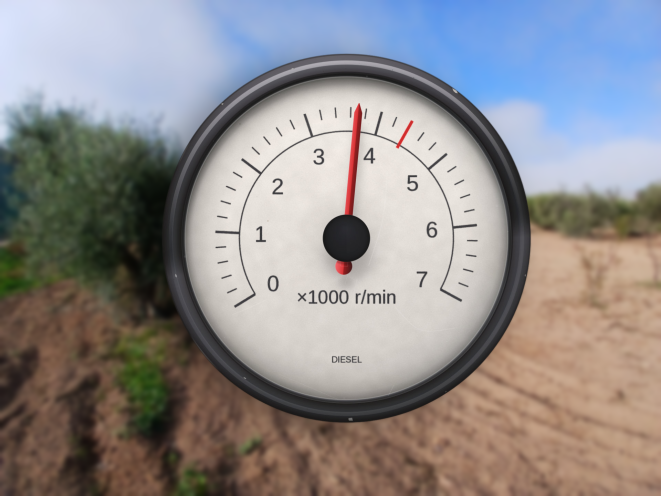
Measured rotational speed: 3700 rpm
